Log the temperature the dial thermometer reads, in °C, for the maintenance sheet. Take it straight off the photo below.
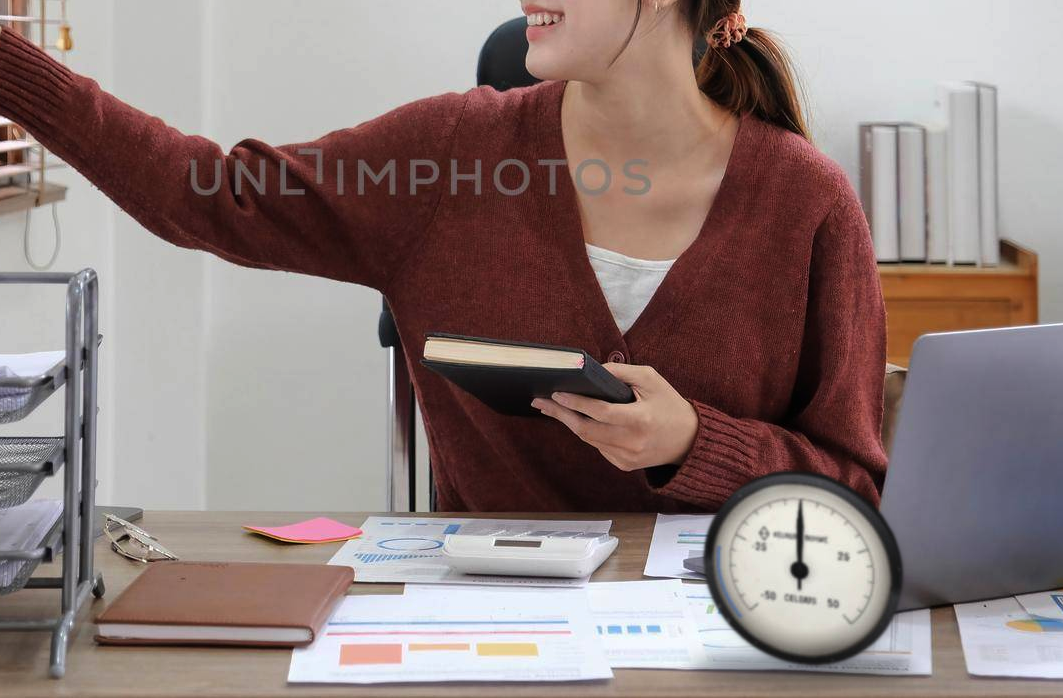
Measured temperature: 0 °C
